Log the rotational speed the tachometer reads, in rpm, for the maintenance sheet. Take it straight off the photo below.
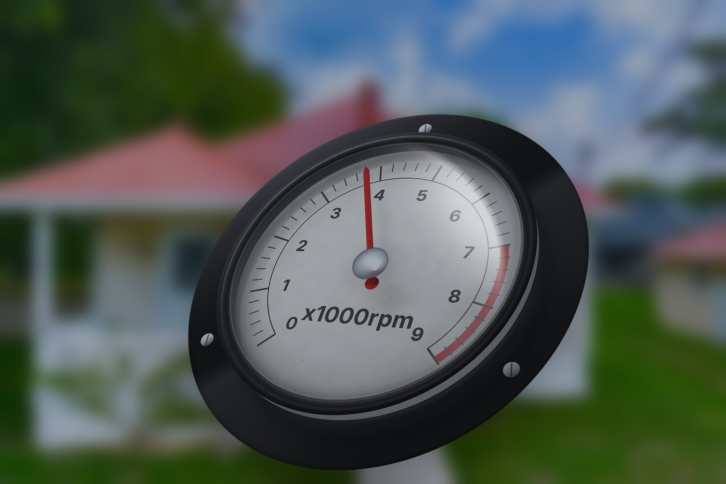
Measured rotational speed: 3800 rpm
